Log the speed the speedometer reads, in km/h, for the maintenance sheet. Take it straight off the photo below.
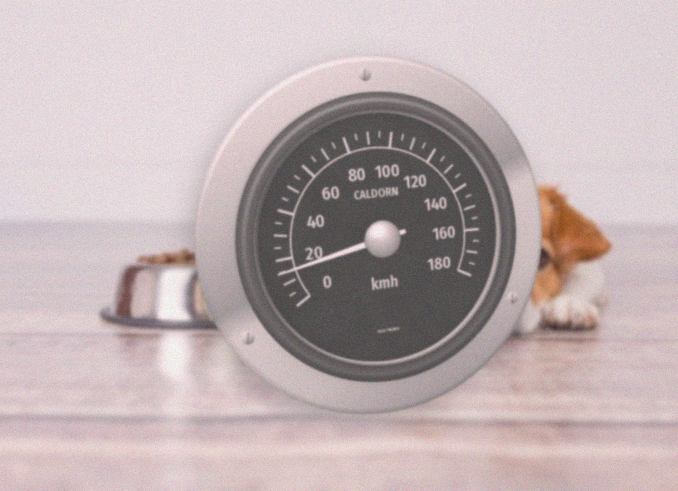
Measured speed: 15 km/h
